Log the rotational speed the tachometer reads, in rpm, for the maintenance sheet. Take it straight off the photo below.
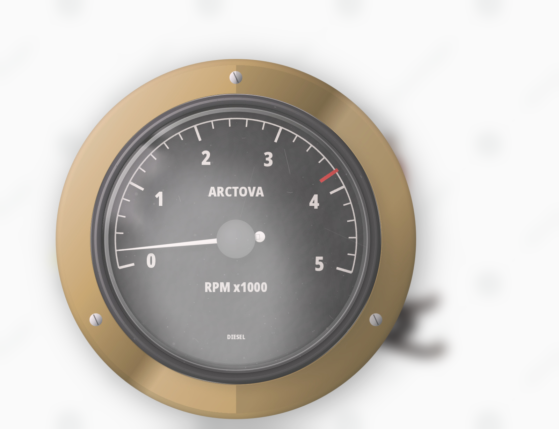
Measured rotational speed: 200 rpm
